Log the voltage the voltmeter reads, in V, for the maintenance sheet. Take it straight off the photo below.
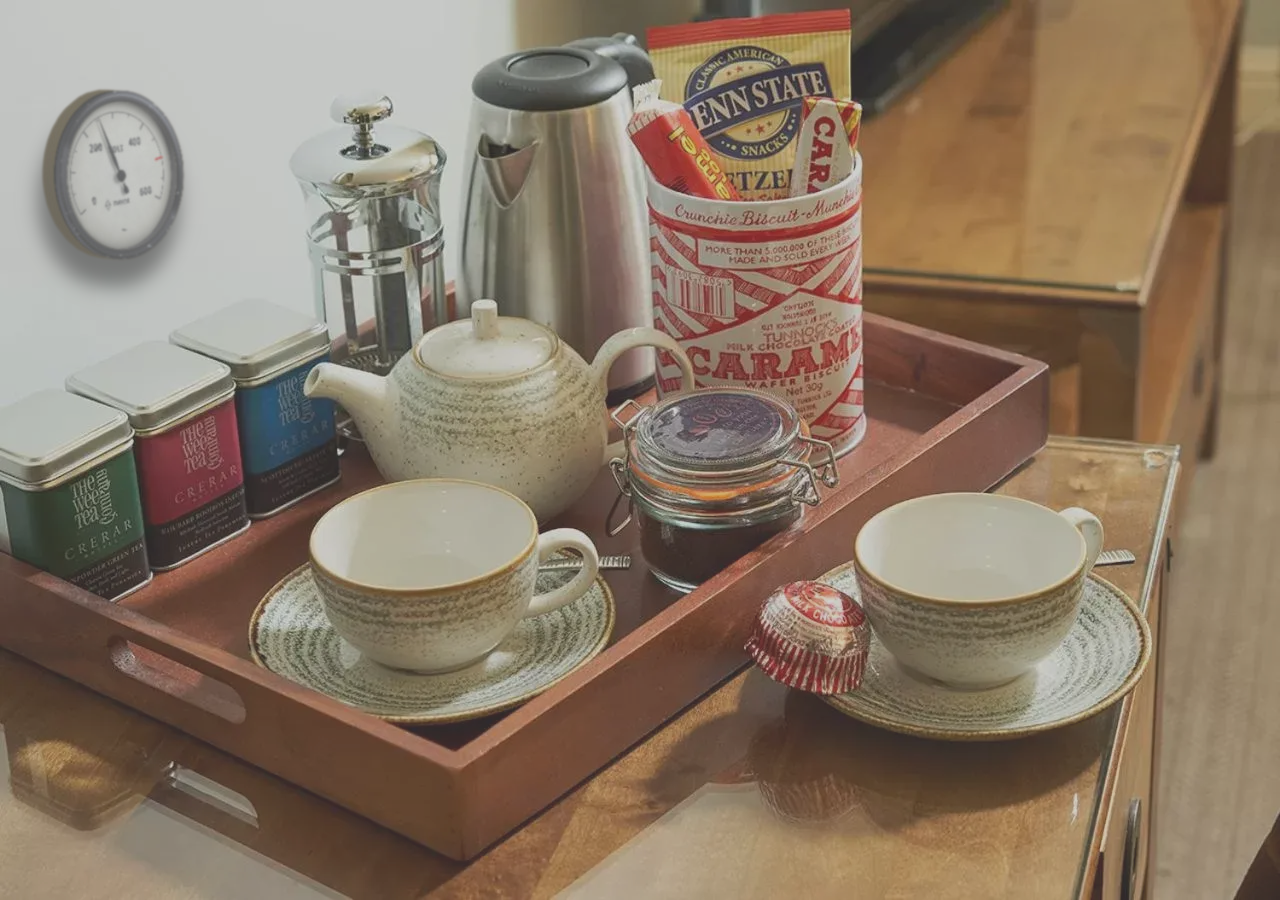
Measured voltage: 250 V
